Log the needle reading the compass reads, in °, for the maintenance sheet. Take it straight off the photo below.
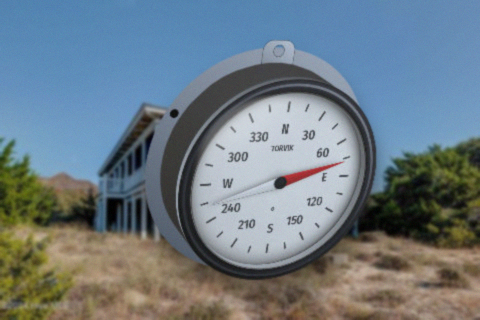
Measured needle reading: 75 °
